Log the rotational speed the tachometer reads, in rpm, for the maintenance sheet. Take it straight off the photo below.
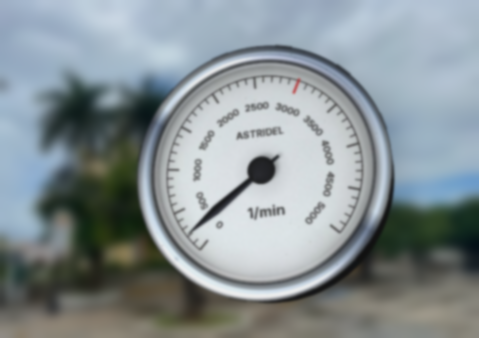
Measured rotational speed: 200 rpm
